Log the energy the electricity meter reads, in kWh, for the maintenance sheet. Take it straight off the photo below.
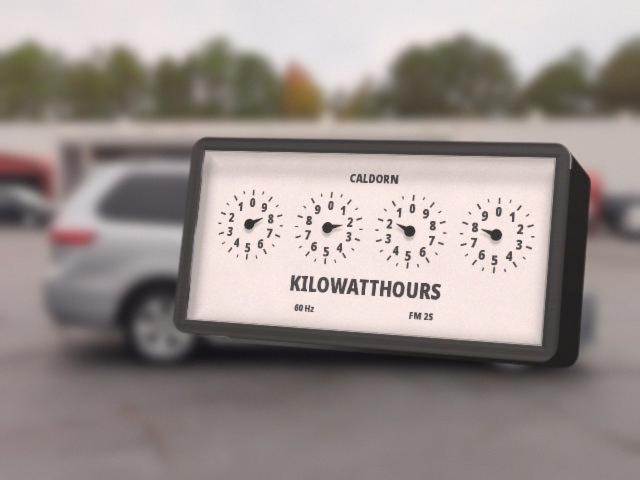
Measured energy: 8218 kWh
